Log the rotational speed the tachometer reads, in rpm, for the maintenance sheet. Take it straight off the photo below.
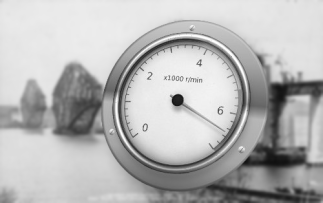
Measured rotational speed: 6500 rpm
